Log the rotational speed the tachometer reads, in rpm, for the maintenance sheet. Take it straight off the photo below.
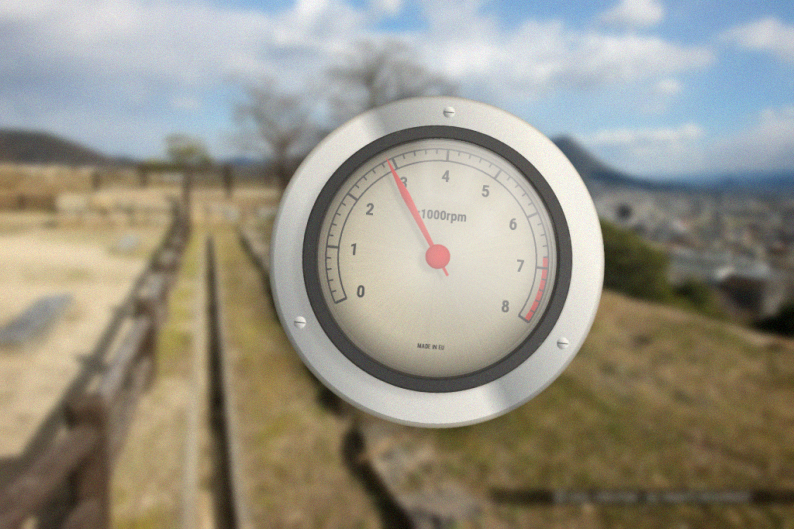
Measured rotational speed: 2900 rpm
